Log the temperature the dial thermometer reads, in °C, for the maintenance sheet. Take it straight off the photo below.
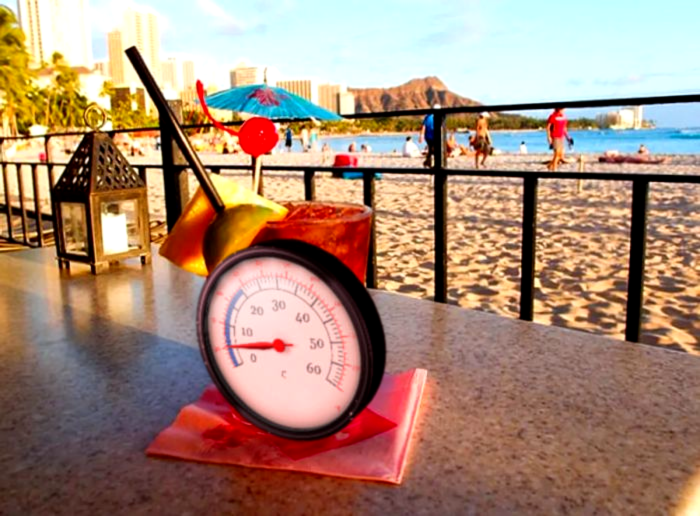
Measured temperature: 5 °C
